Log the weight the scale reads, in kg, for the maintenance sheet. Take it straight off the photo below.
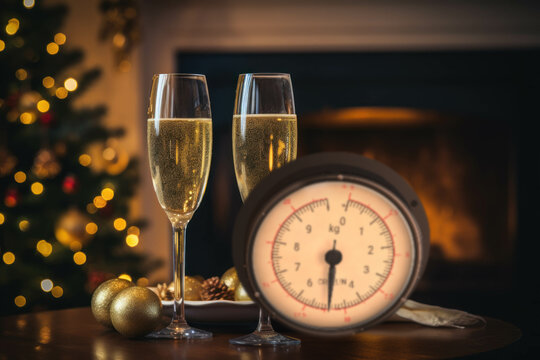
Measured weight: 5 kg
